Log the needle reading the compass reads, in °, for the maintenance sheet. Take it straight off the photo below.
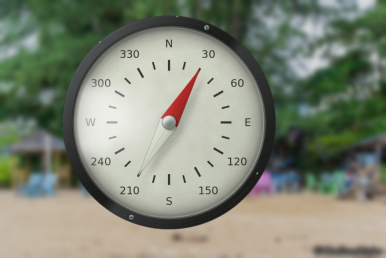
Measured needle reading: 30 °
